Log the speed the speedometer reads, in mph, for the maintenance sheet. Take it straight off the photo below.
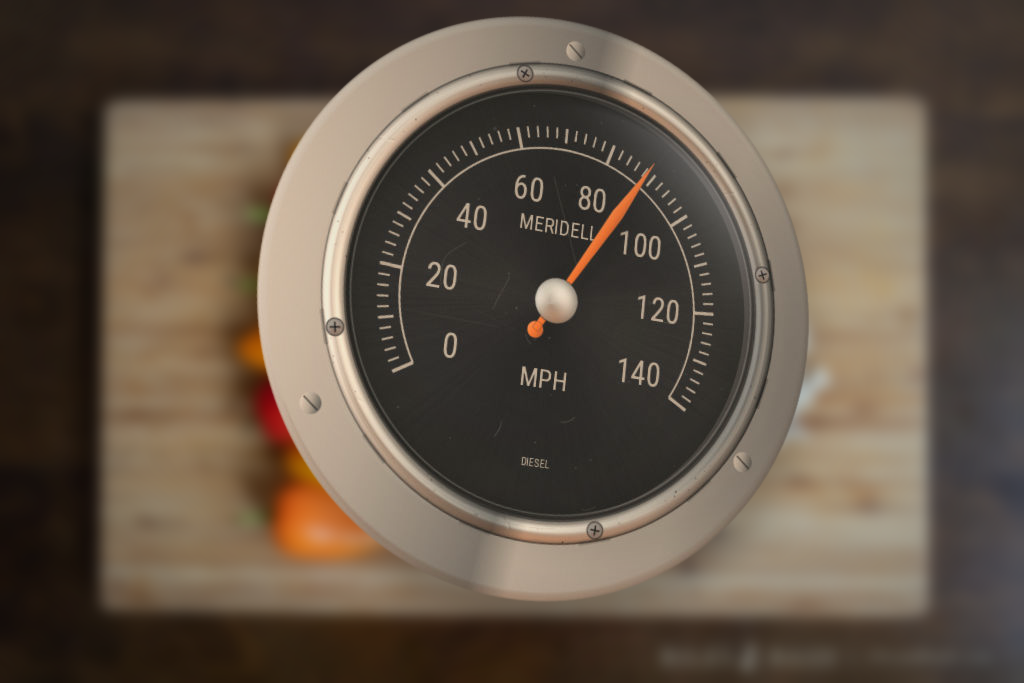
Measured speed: 88 mph
